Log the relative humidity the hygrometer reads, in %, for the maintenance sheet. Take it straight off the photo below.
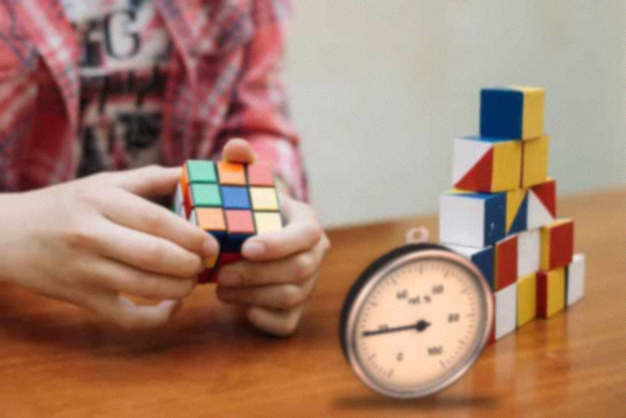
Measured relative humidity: 20 %
